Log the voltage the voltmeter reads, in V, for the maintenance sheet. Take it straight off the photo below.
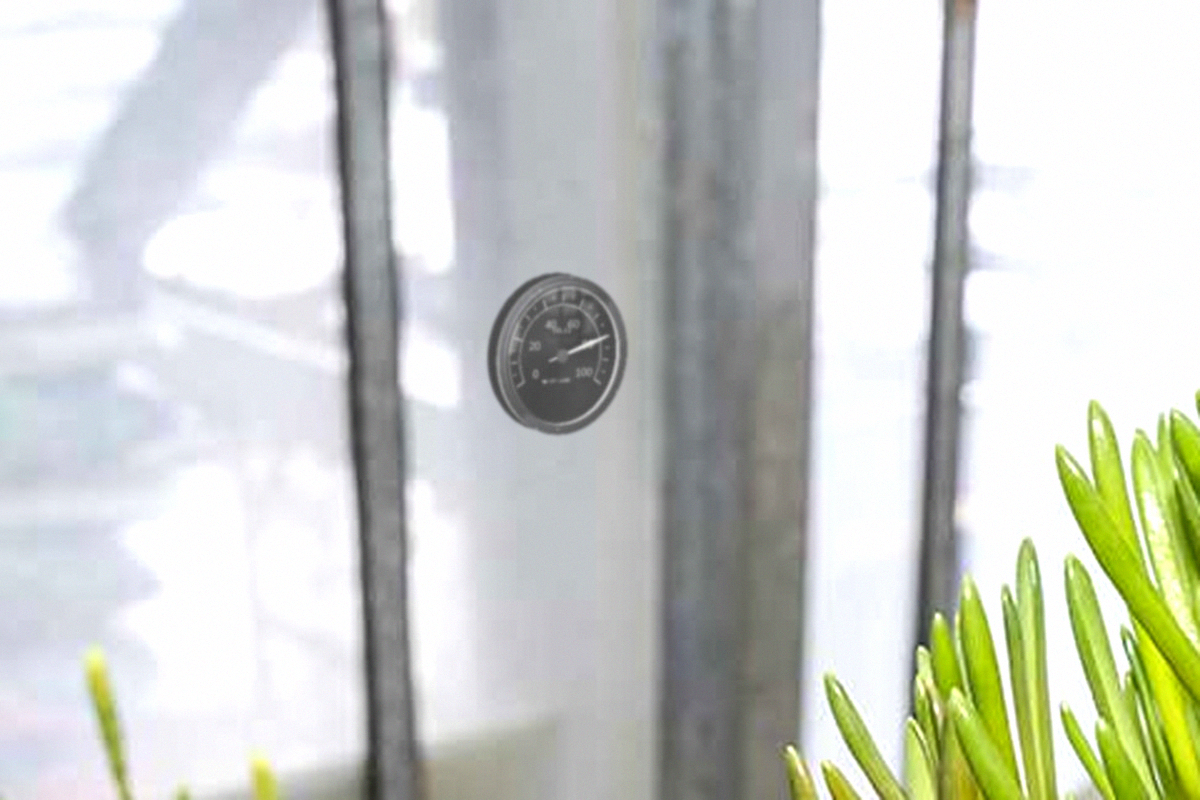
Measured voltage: 80 V
